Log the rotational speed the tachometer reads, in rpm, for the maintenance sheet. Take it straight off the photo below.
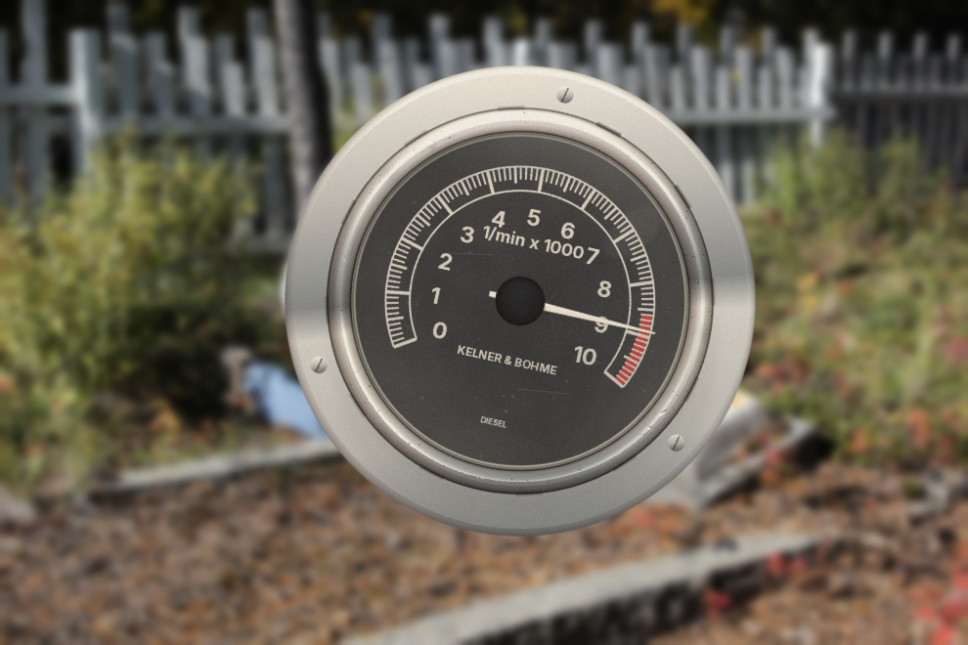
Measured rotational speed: 8900 rpm
